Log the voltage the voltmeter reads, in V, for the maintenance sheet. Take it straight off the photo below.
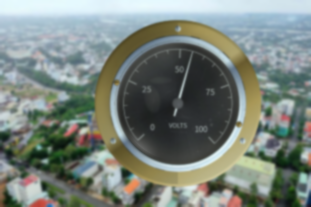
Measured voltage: 55 V
